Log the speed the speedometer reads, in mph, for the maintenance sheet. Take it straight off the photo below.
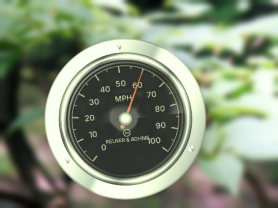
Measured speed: 60 mph
